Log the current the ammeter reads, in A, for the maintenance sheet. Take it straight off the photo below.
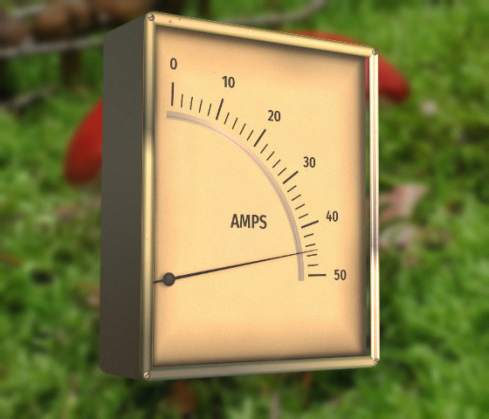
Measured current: 45 A
